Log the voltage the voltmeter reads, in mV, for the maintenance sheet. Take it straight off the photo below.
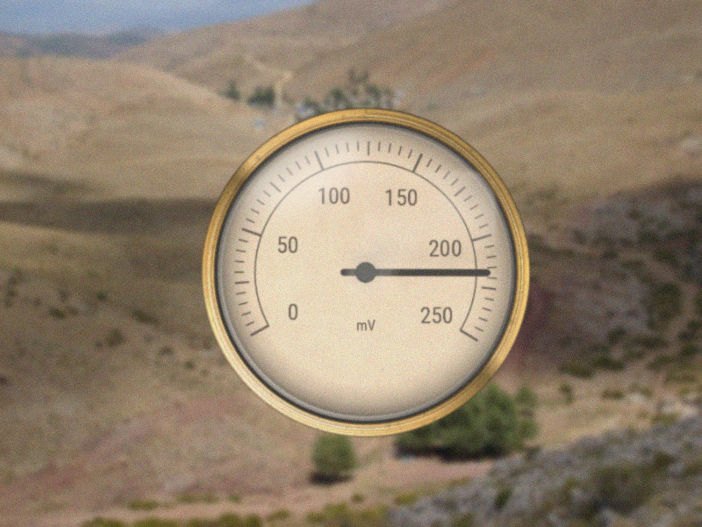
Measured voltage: 217.5 mV
